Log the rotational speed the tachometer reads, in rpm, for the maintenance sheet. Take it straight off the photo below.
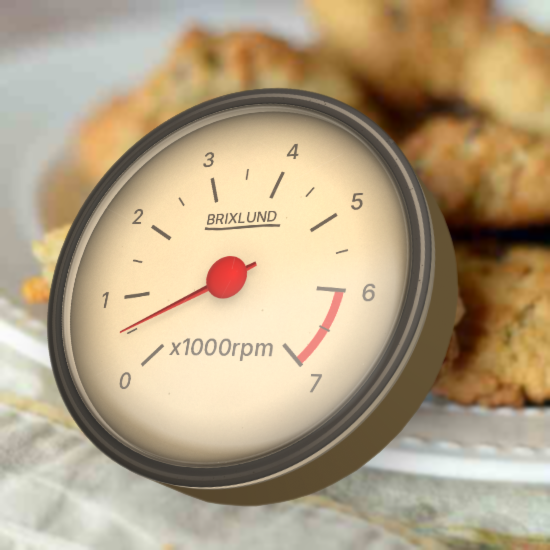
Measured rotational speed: 500 rpm
